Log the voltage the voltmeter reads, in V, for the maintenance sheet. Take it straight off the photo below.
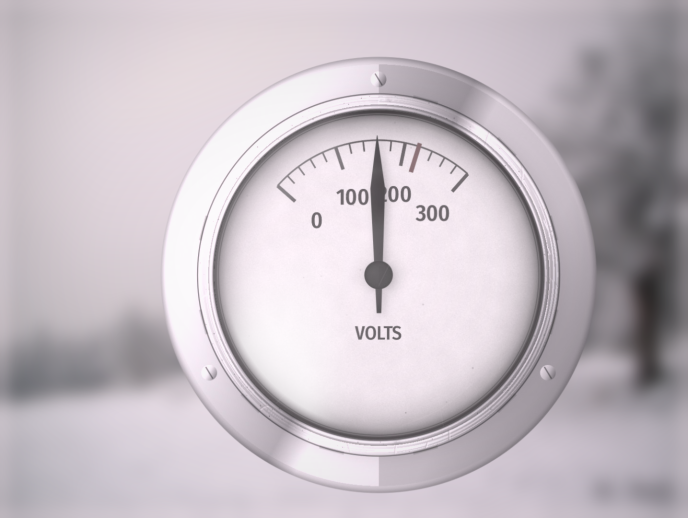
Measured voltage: 160 V
